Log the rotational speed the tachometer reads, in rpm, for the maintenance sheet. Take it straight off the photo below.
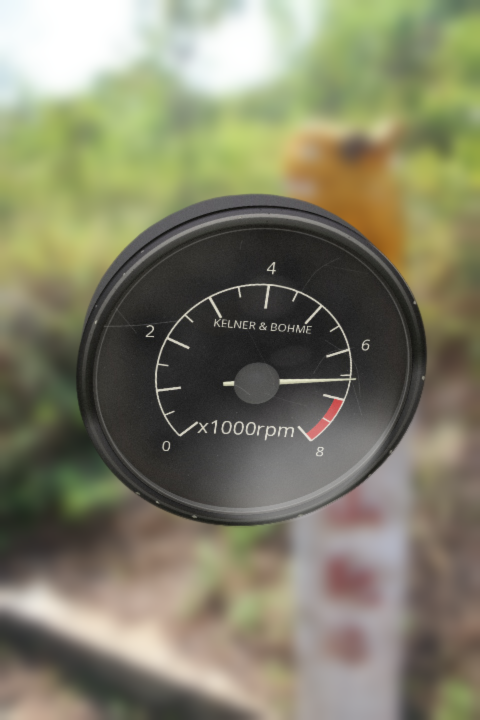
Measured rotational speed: 6500 rpm
